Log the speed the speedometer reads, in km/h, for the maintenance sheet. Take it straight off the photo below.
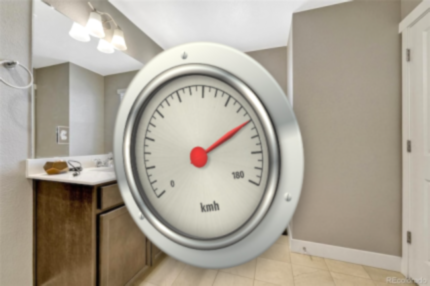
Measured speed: 140 km/h
